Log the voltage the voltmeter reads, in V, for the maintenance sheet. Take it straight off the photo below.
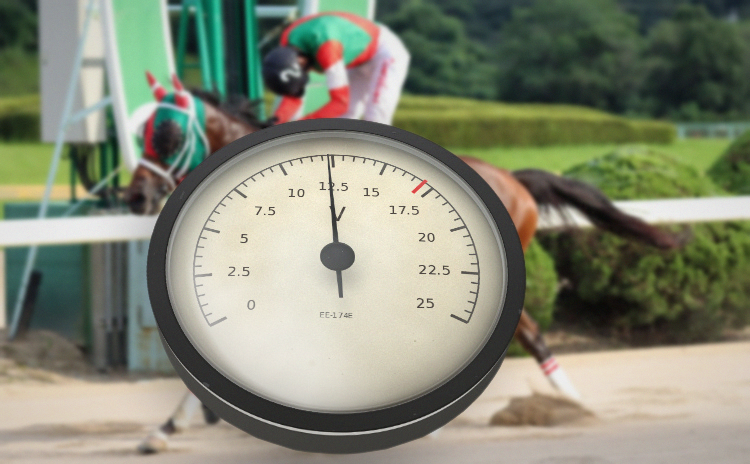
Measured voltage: 12.25 V
